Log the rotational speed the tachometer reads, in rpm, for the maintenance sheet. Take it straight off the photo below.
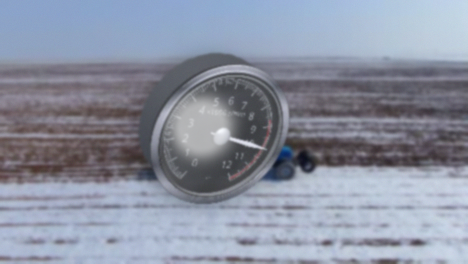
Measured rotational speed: 10000 rpm
